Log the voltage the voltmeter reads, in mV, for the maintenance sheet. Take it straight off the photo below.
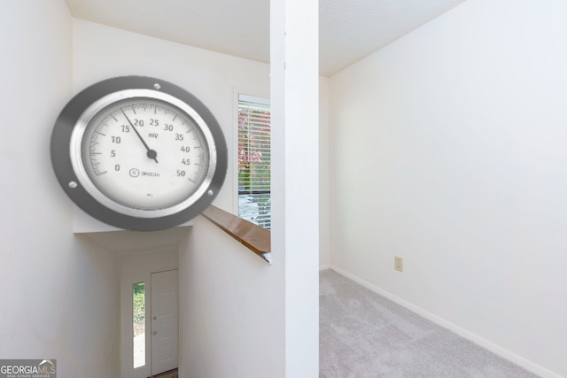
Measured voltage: 17.5 mV
